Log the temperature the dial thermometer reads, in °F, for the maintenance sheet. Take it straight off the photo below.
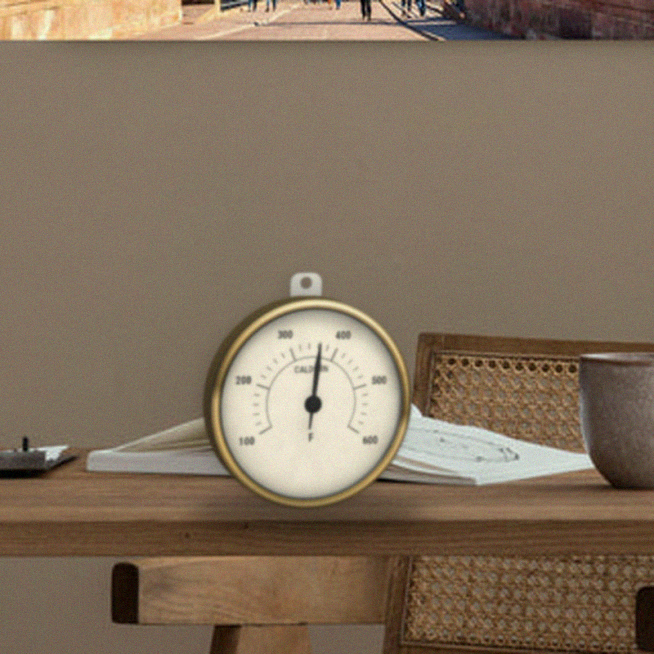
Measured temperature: 360 °F
